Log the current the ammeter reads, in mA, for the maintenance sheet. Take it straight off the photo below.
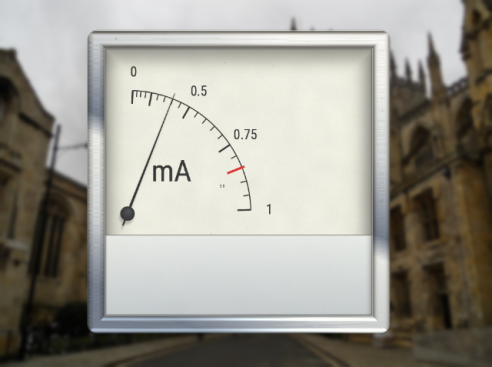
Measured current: 0.4 mA
